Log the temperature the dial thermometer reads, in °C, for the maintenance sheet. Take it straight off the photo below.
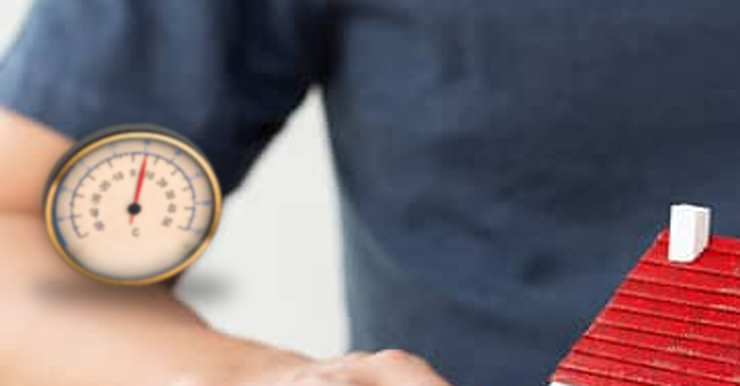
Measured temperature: 5 °C
